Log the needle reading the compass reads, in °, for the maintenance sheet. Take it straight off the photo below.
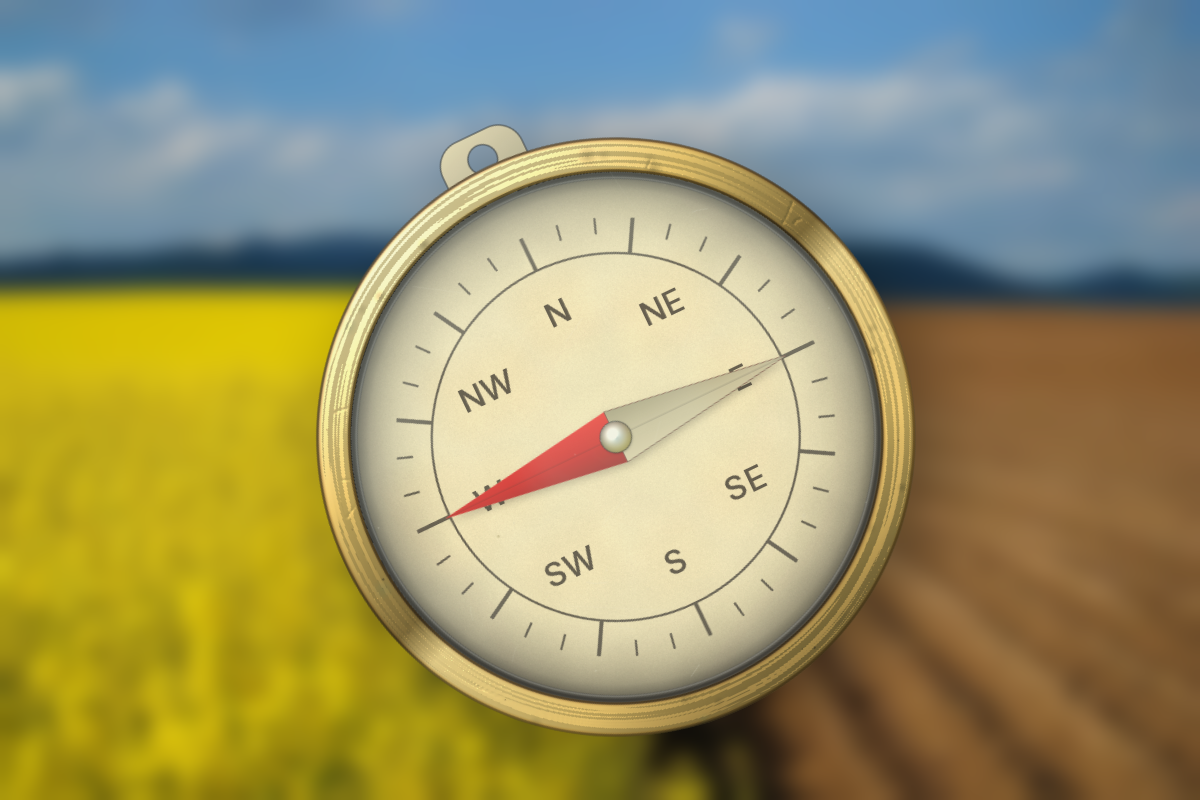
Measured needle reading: 270 °
